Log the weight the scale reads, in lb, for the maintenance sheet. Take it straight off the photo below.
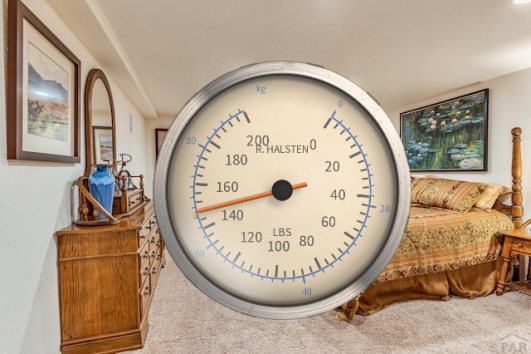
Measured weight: 148 lb
